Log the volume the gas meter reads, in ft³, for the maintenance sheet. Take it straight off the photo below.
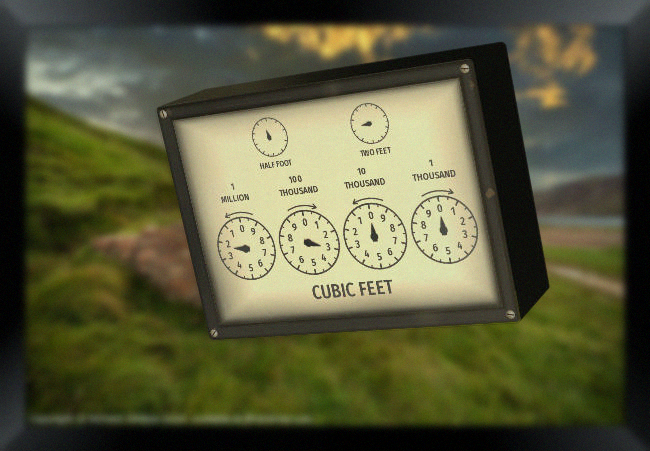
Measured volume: 230000 ft³
